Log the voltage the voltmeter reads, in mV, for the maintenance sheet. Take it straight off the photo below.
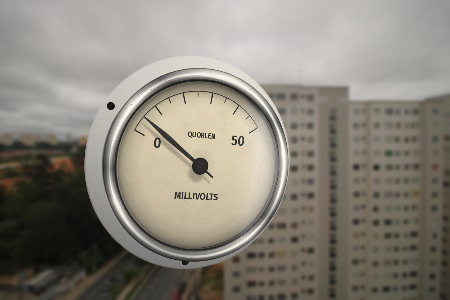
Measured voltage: 5 mV
